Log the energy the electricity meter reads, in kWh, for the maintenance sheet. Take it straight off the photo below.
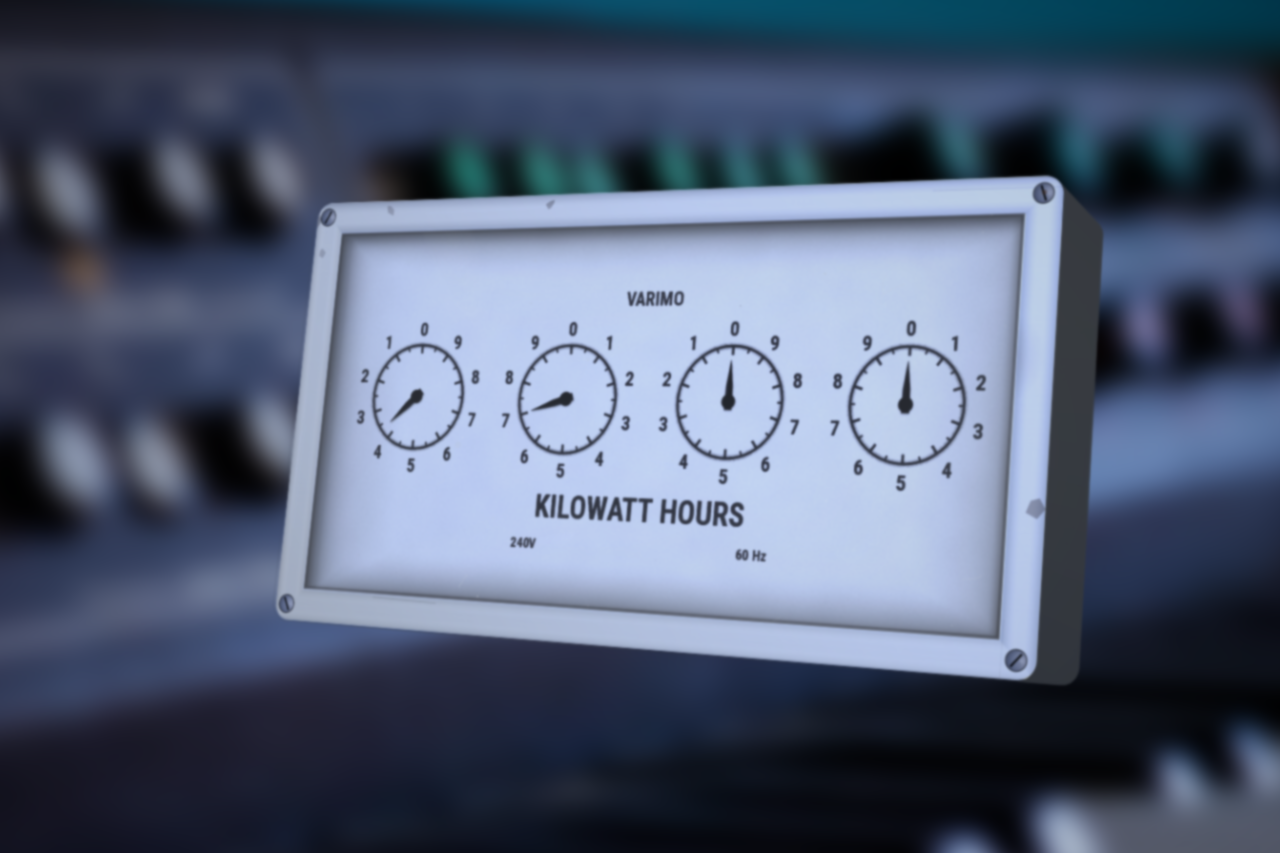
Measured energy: 3700 kWh
